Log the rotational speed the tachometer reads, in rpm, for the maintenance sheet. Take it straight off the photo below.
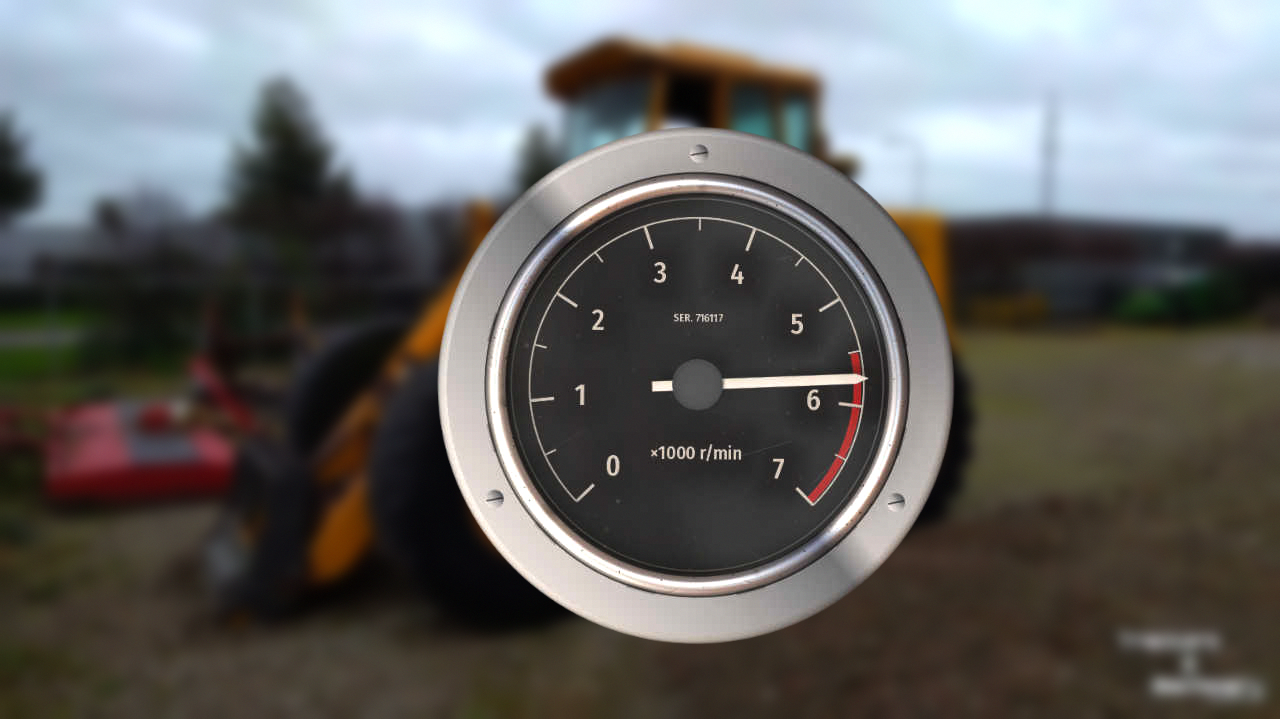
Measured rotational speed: 5750 rpm
